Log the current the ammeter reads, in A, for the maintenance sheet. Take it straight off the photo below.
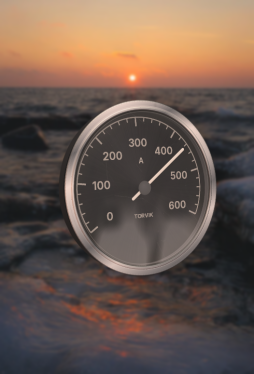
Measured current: 440 A
